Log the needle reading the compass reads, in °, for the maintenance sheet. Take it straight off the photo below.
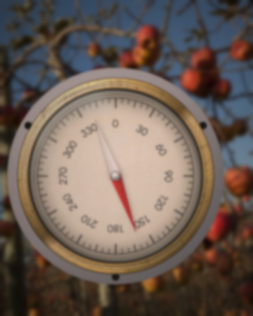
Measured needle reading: 160 °
